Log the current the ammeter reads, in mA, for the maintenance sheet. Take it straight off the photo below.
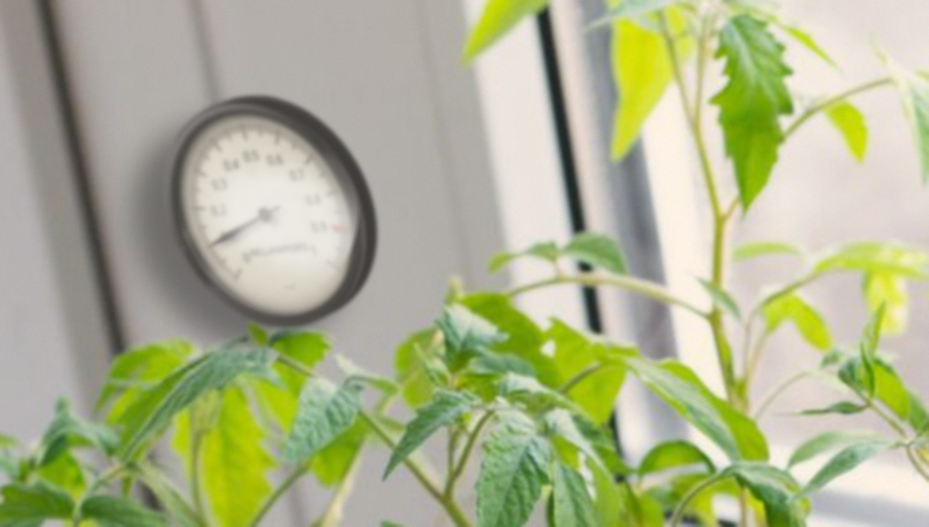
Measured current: 0.1 mA
